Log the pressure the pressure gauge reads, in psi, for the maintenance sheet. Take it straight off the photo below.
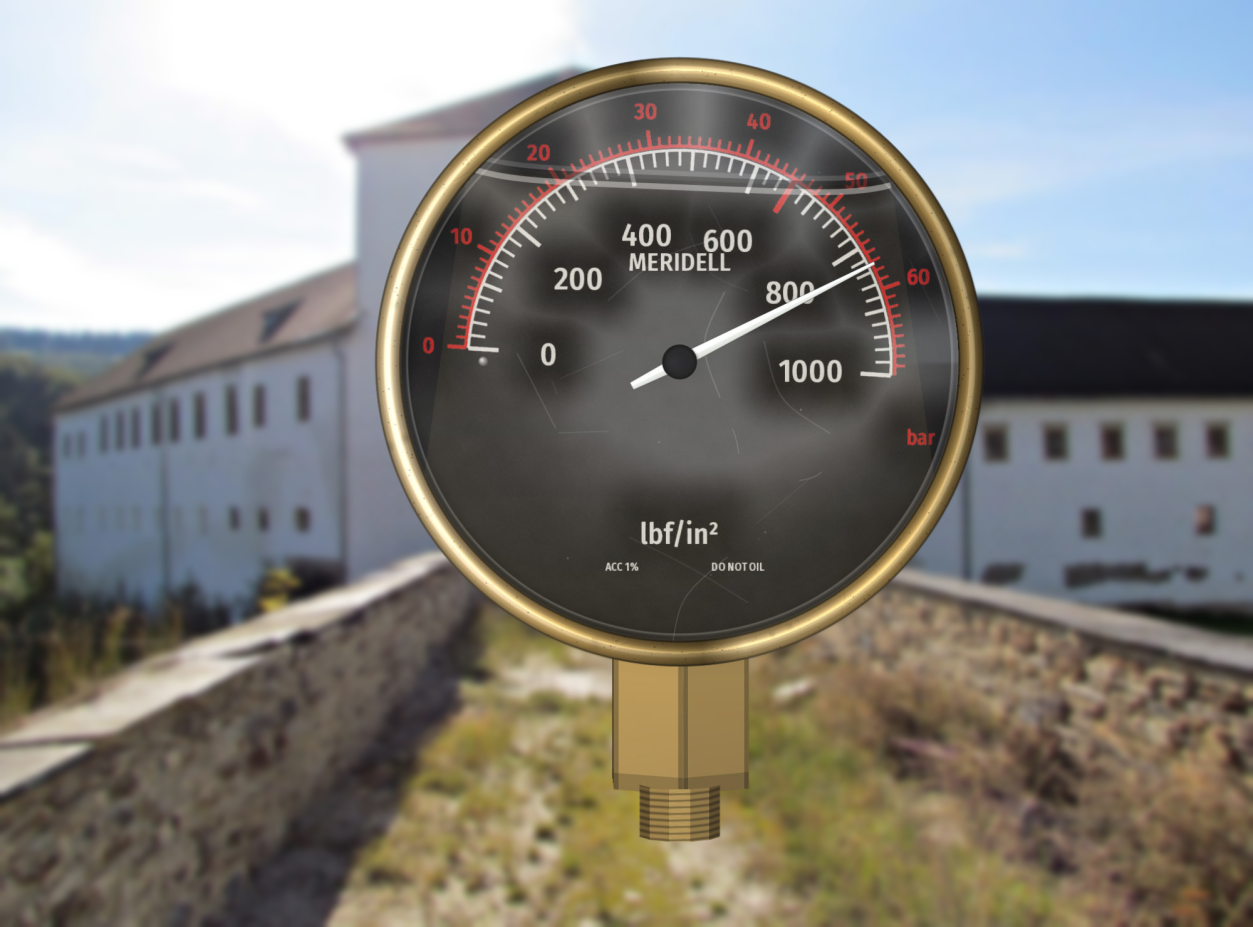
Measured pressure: 830 psi
